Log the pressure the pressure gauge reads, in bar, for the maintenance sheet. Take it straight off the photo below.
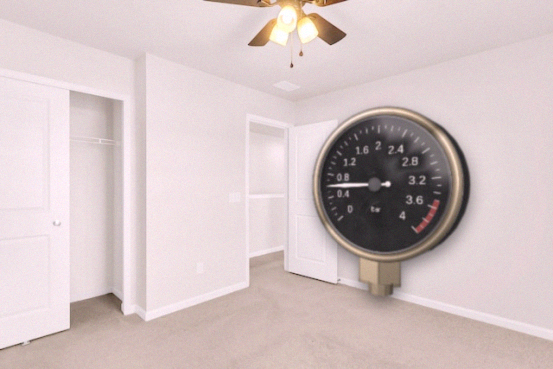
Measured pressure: 0.6 bar
